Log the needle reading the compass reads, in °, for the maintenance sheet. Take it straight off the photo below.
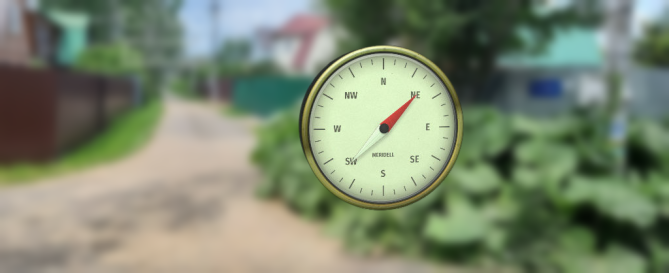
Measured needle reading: 45 °
